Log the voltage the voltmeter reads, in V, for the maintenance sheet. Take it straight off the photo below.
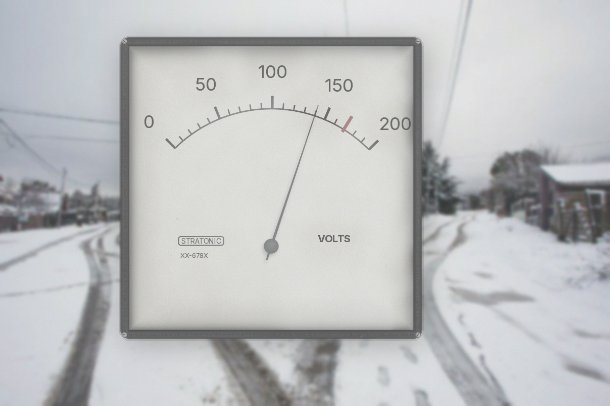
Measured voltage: 140 V
